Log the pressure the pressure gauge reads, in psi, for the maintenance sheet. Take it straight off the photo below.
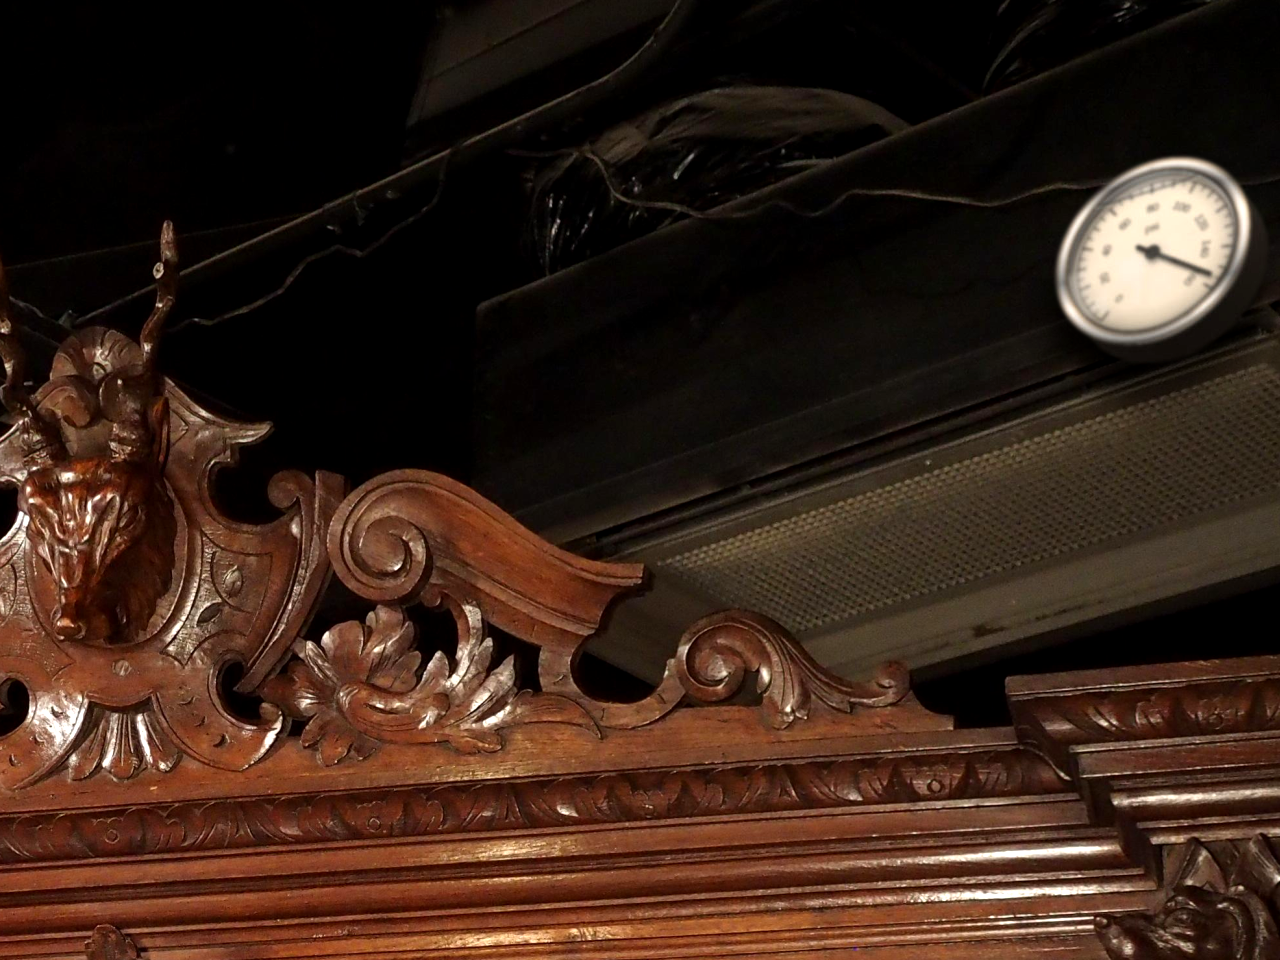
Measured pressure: 155 psi
